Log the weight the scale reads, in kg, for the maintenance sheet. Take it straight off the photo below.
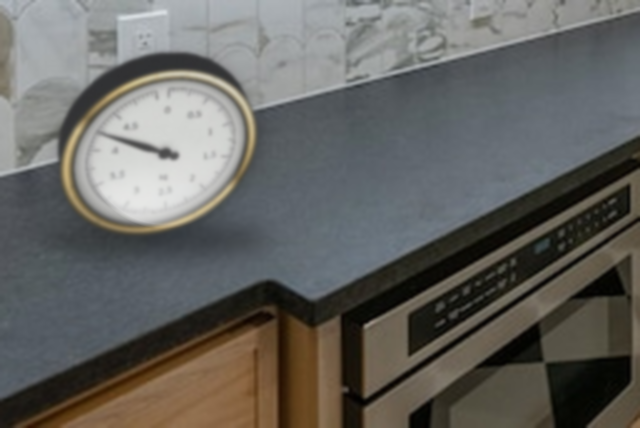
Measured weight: 4.25 kg
